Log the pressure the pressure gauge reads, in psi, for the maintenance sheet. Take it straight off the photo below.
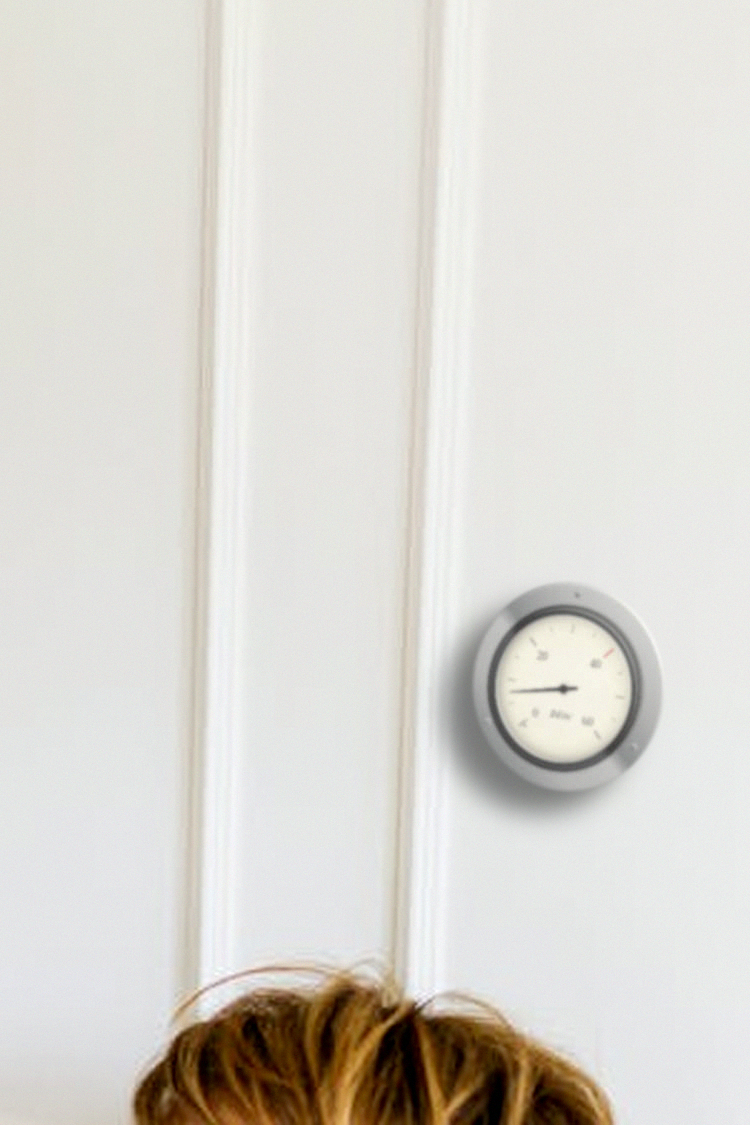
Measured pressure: 7.5 psi
